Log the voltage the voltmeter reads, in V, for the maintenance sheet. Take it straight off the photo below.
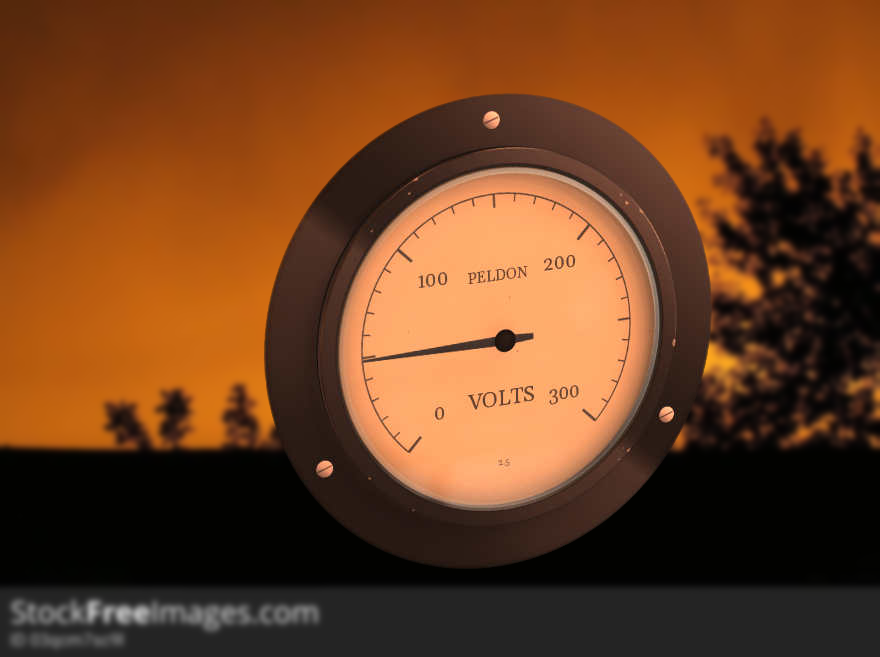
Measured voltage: 50 V
